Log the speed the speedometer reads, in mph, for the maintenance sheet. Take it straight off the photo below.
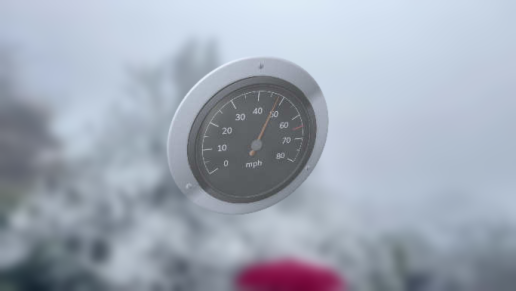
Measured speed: 47.5 mph
